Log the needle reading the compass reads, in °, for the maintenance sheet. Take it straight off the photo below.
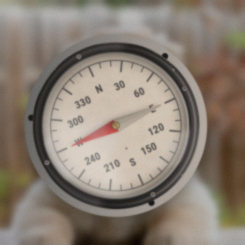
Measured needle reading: 270 °
